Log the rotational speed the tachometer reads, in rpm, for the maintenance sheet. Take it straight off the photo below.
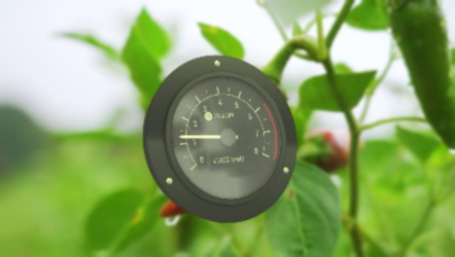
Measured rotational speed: 1250 rpm
